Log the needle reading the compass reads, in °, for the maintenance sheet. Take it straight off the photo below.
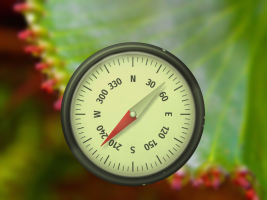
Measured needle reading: 225 °
